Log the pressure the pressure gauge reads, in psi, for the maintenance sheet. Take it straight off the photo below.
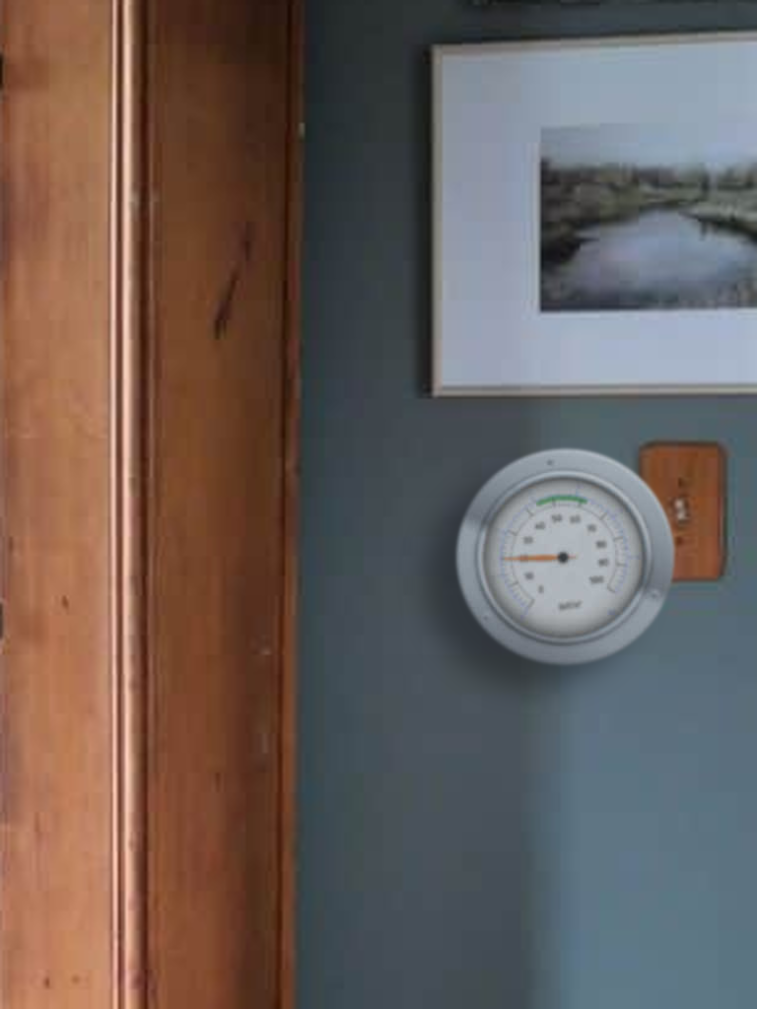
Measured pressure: 20 psi
